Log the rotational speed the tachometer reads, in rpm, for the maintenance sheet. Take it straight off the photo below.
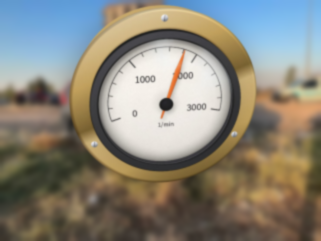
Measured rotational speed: 1800 rpm
